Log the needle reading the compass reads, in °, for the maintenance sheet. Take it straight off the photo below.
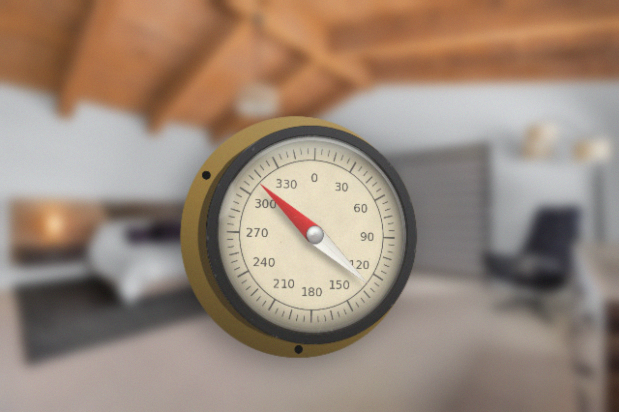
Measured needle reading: 310 °
